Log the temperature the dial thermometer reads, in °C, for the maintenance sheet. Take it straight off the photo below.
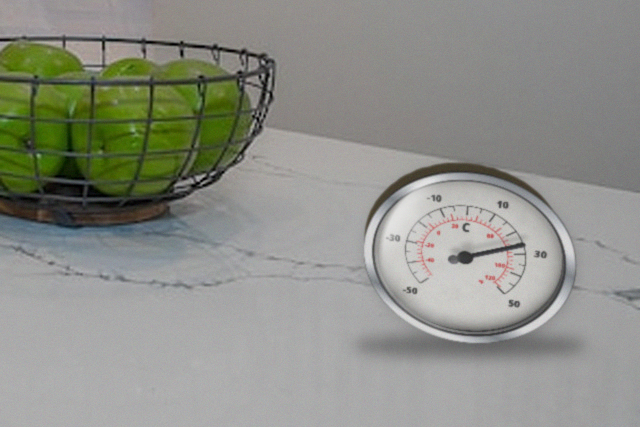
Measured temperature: 25 °C
